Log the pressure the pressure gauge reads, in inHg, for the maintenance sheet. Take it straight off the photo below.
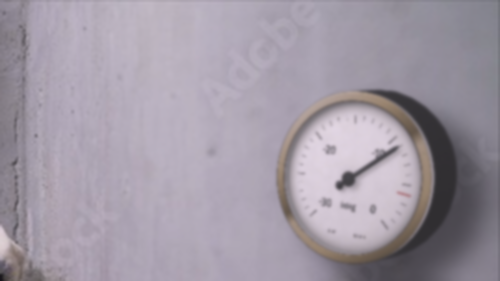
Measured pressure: -9 inHg
